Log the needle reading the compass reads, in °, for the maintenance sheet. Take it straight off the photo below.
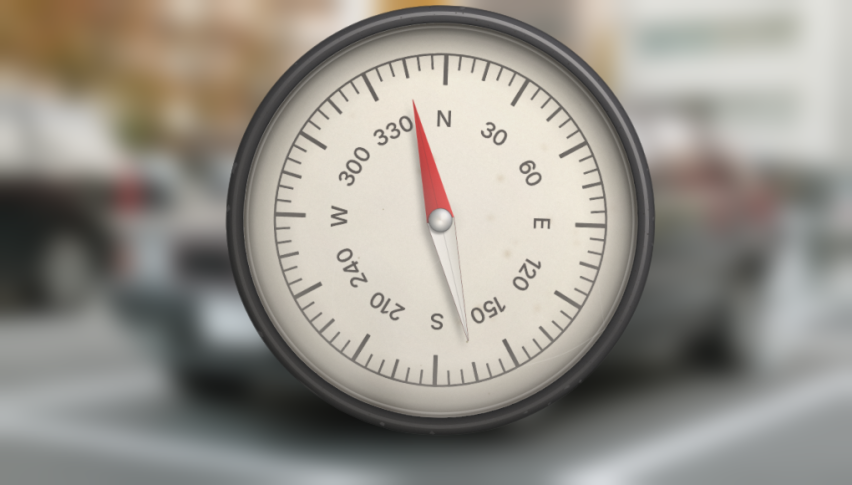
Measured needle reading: 345 °
